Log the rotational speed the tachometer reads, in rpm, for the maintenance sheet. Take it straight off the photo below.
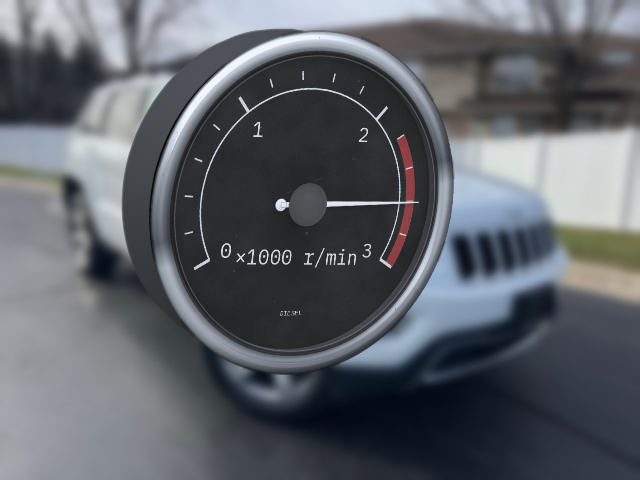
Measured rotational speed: 2600 rpm
